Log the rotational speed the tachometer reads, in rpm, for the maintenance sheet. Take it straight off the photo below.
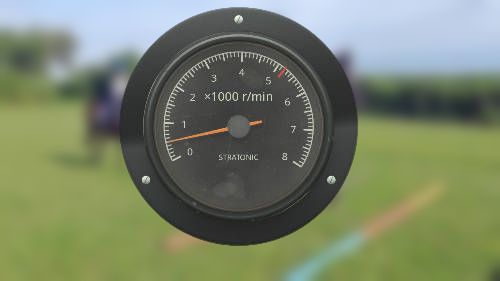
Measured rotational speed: 500 rpm
